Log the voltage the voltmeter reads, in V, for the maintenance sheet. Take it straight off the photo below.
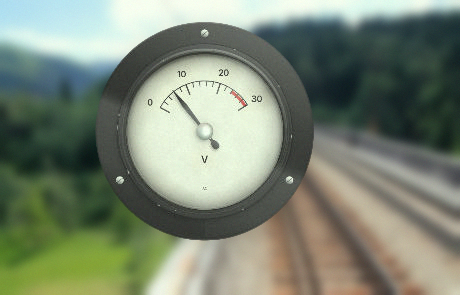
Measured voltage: 6 V
